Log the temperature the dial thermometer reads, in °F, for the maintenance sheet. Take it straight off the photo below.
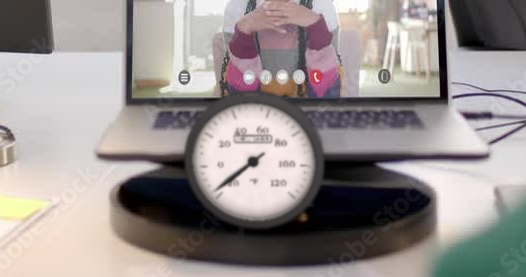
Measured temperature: -16 °F
